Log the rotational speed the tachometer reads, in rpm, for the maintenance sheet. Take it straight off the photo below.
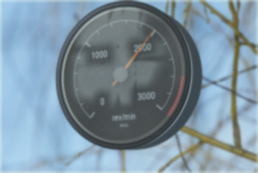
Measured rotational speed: 2000 rpm
